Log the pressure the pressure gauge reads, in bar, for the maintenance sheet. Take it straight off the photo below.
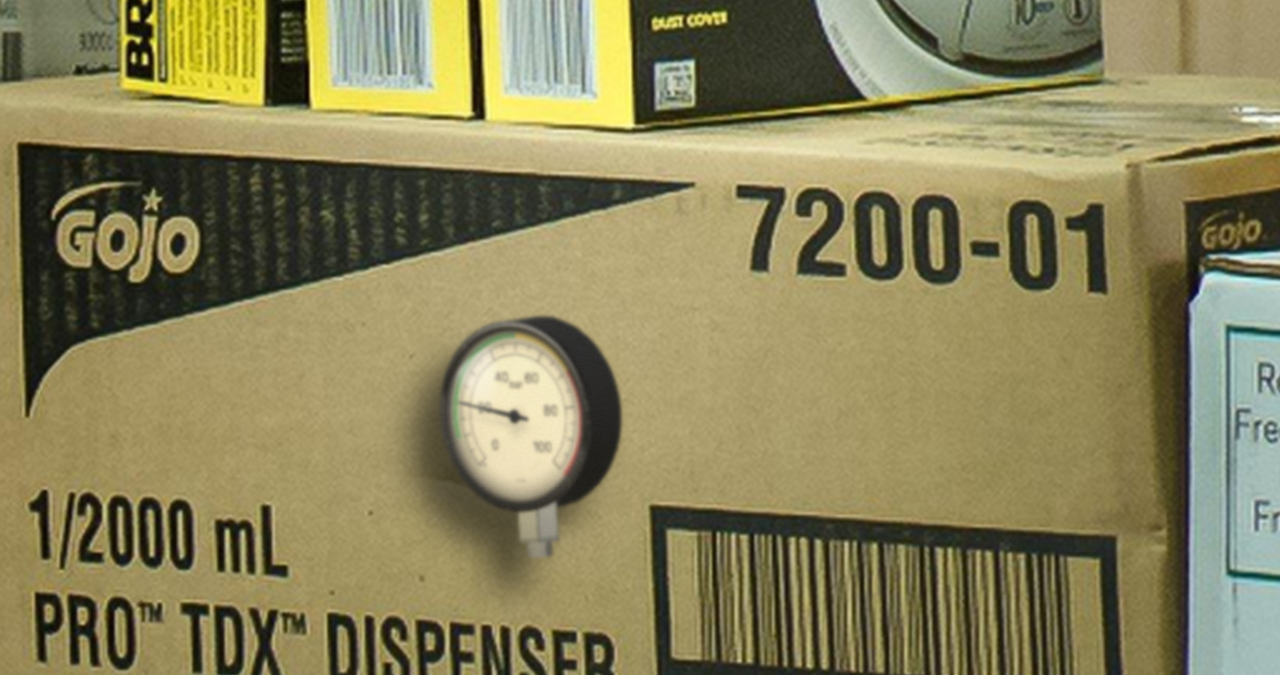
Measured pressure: 20 bar
